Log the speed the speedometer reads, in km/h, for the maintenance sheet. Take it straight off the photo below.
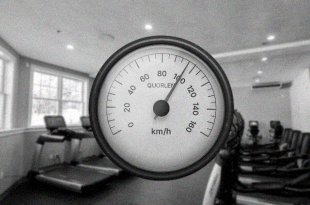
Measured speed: 100 km/h
